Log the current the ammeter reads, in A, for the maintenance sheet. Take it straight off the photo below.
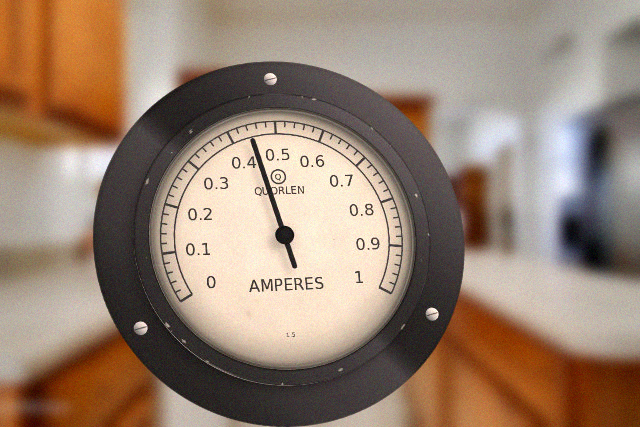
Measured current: 0.44 A
